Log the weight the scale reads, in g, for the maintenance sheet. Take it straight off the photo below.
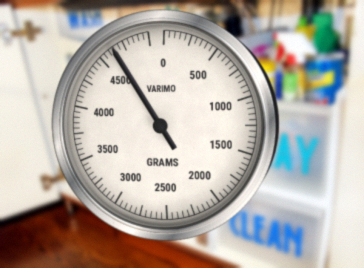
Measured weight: 4650 g
